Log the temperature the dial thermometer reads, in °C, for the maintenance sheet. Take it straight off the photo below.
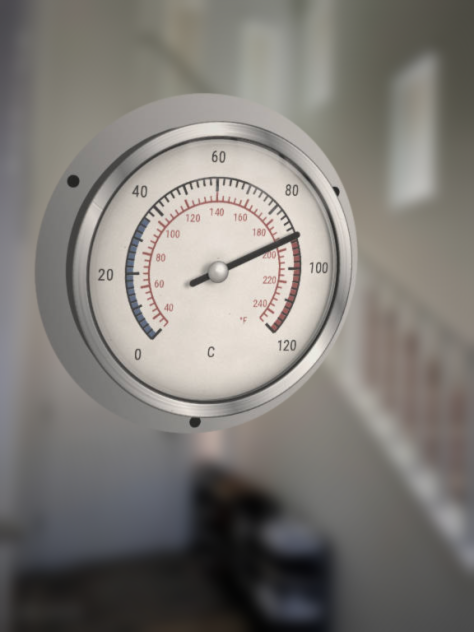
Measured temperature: 90 °C
